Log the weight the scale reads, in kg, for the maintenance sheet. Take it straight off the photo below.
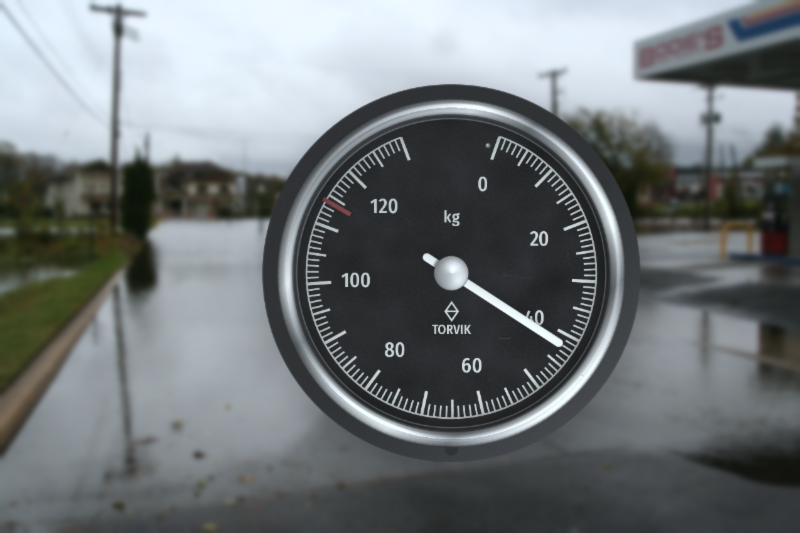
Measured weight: 42 kg
